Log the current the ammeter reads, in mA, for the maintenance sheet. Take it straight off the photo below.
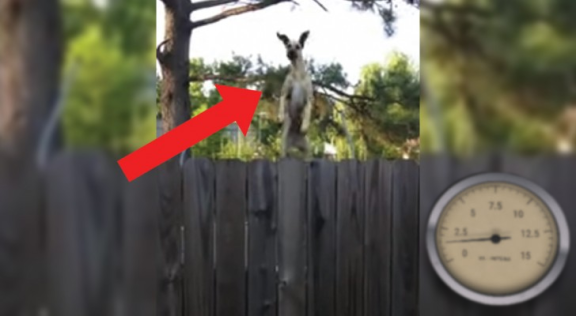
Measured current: 1.5 mA
